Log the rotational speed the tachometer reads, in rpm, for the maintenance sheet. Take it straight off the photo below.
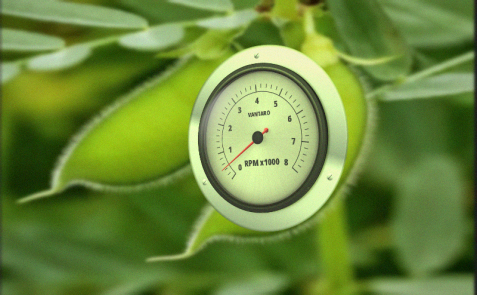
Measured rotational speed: 400 rpm
